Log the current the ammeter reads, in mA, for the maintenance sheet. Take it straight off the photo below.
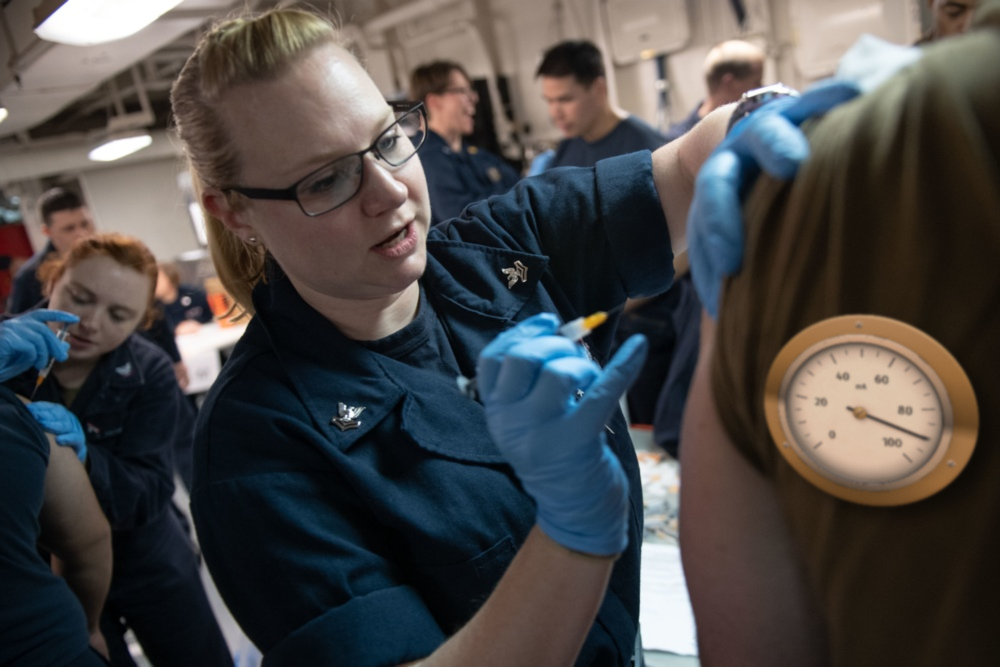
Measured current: 90 mA
